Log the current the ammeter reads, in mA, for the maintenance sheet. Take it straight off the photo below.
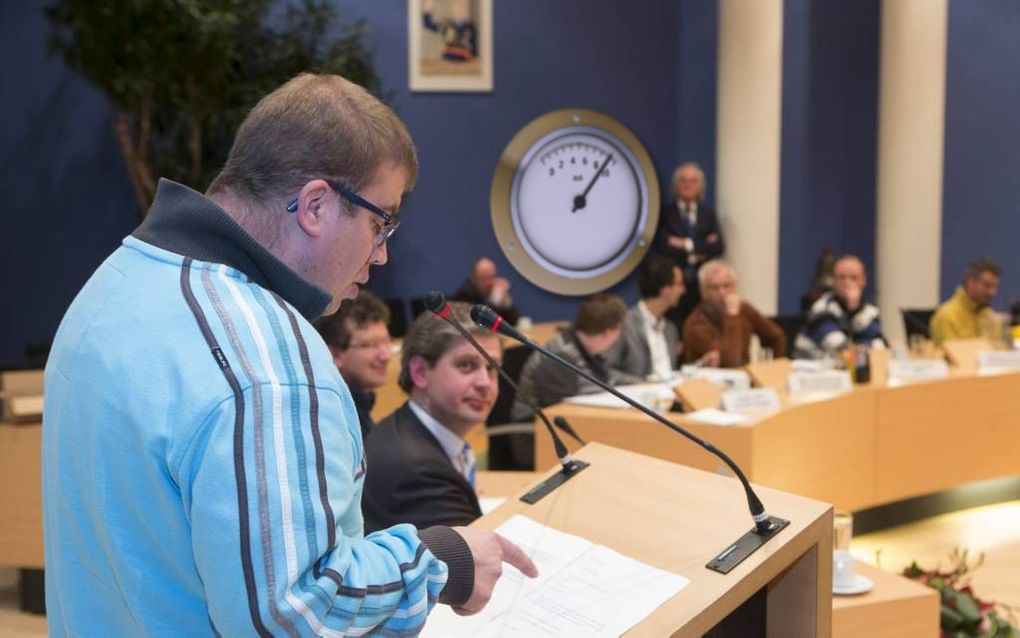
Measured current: 9 mA
